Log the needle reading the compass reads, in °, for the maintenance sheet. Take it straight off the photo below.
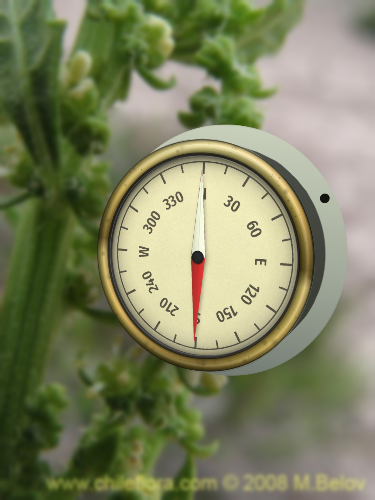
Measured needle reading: 180 °
